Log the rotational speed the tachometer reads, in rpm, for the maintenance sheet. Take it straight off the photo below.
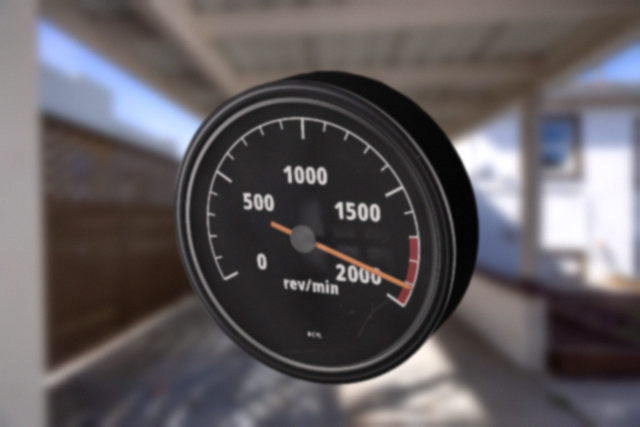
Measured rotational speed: 1900 rpm
